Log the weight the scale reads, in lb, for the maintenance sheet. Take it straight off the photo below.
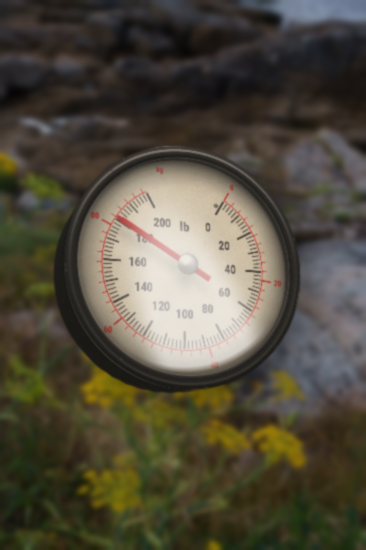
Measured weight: 180 lb
